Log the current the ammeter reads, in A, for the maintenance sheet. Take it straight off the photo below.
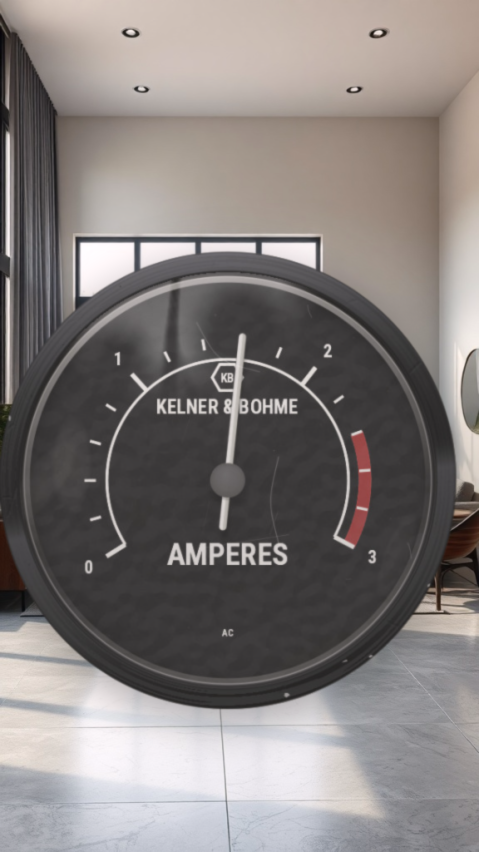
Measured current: 1.6 A
